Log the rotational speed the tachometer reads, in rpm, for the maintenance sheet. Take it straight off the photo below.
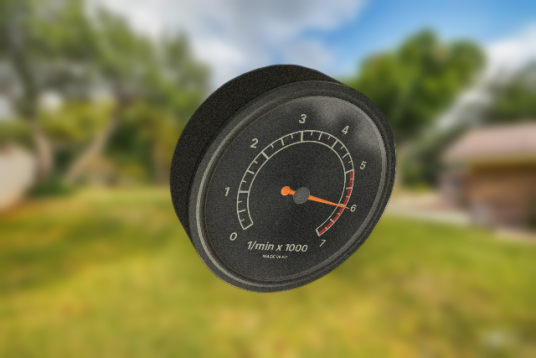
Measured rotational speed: 6000 rpm
